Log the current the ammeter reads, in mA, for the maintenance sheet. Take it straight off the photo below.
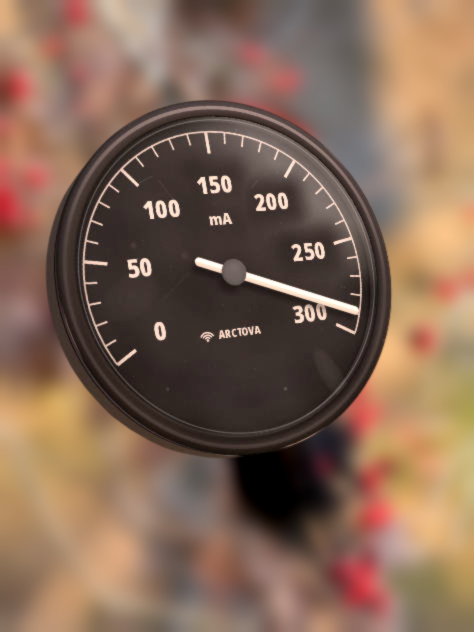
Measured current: 290 mA
